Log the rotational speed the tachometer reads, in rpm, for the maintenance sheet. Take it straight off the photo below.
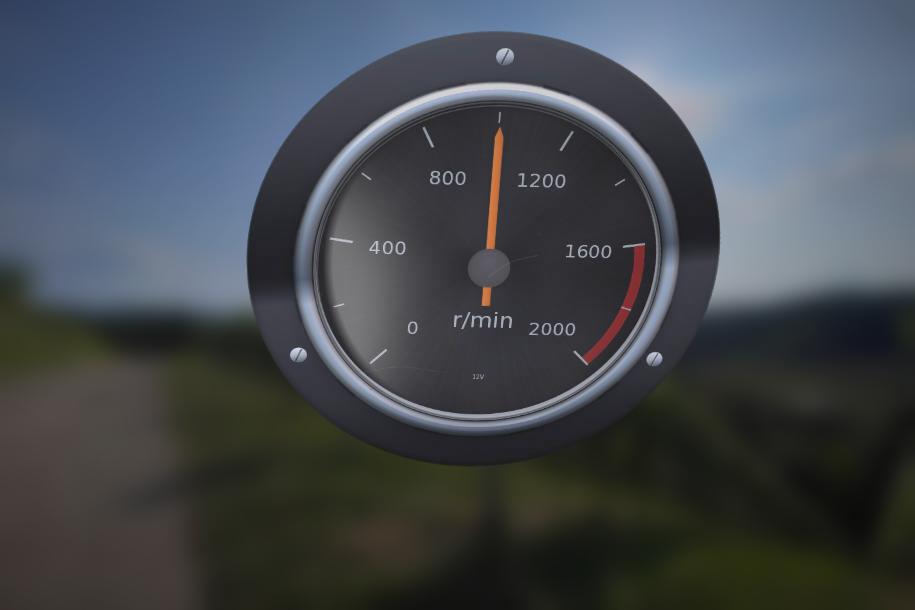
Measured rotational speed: 1000 rpm
